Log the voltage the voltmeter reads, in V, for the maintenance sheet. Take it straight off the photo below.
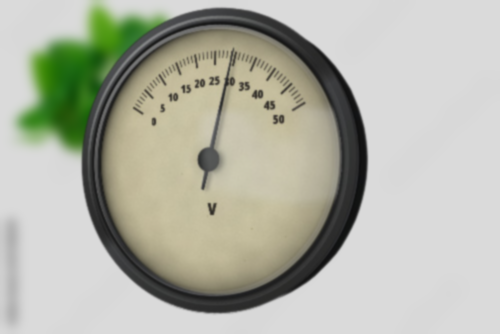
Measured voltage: 30 V
